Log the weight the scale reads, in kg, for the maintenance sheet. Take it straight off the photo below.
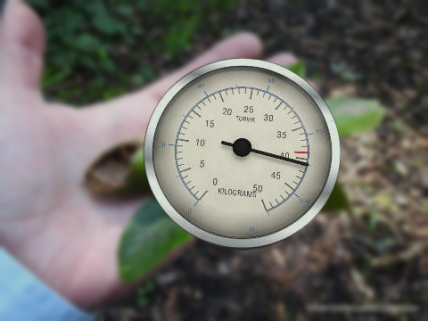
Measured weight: 41 kg
